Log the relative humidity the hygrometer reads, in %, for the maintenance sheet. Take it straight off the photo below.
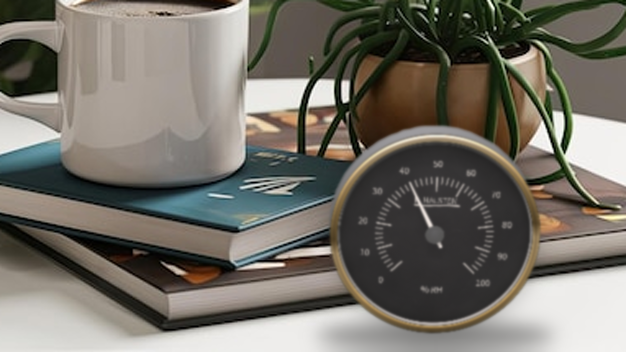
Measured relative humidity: 40 %
